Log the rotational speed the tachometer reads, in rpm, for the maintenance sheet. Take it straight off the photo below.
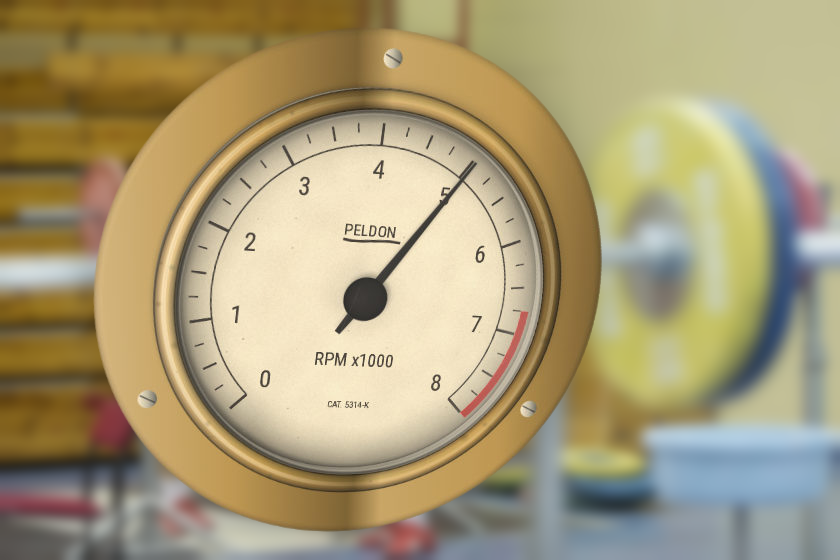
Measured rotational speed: 5000 rpm
